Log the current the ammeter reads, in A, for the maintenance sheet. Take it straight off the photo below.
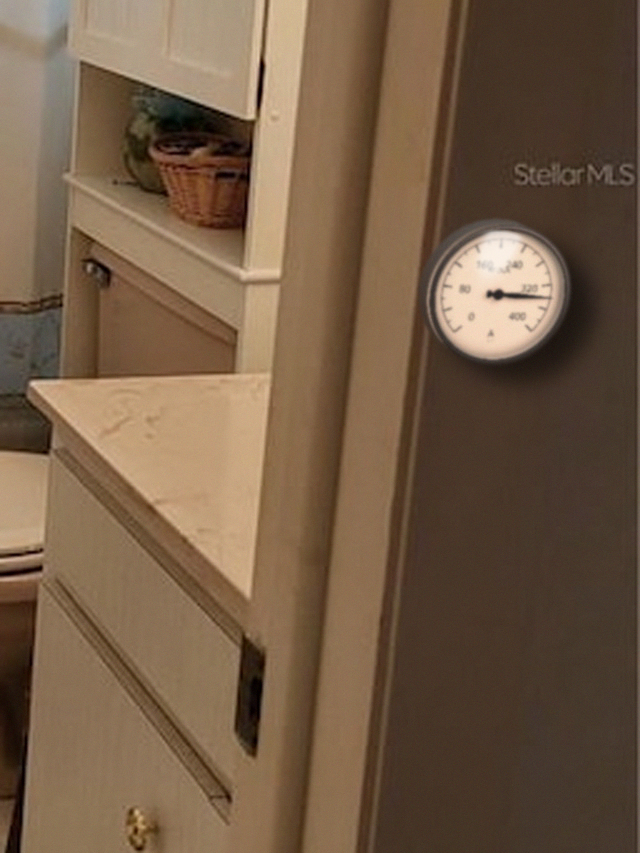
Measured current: 340 A
